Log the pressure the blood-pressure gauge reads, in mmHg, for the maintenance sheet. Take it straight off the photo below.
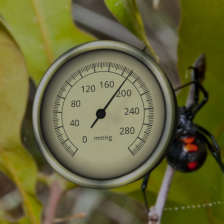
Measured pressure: 190 mmHg
